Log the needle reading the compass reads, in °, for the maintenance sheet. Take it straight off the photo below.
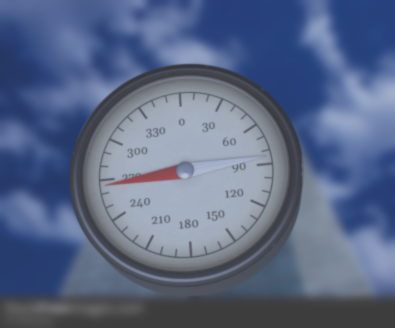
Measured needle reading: 265 °
